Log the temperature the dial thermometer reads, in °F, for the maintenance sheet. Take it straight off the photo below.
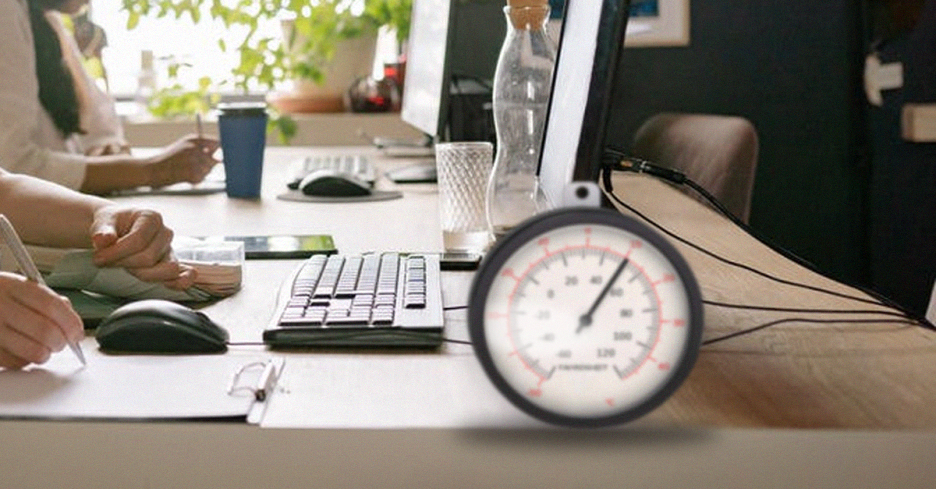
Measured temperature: 50 °F
